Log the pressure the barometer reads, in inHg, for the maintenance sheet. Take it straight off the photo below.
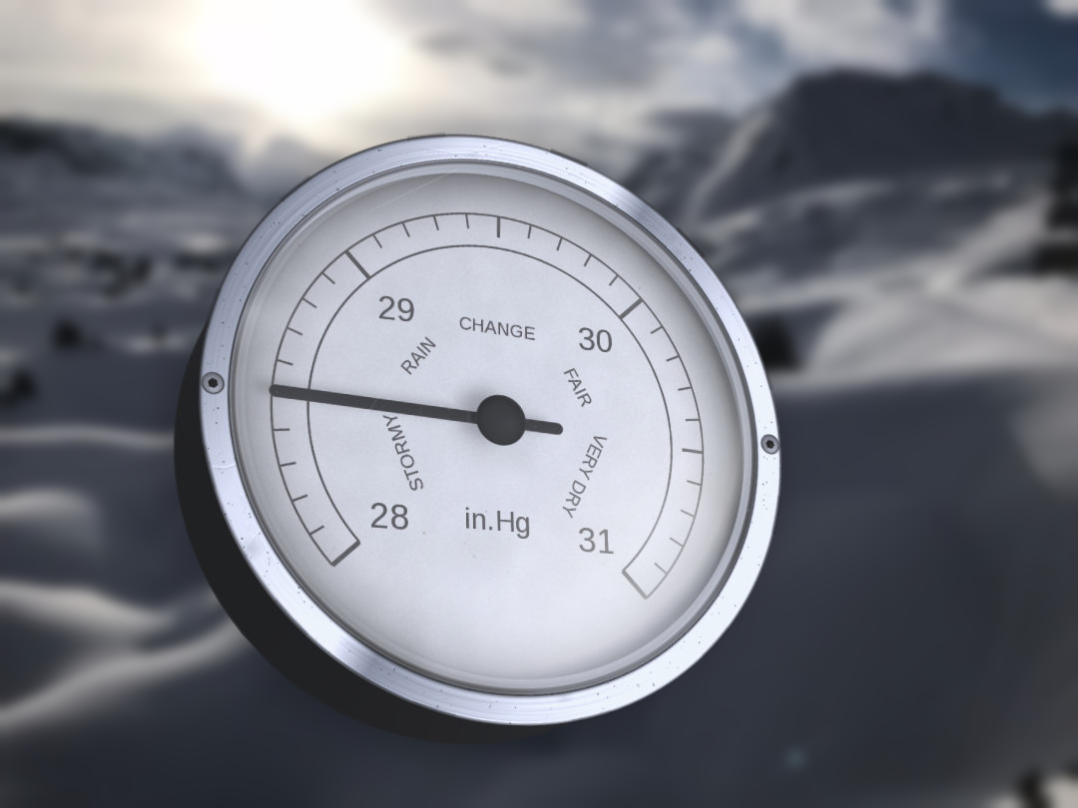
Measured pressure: 28.5 inHg
